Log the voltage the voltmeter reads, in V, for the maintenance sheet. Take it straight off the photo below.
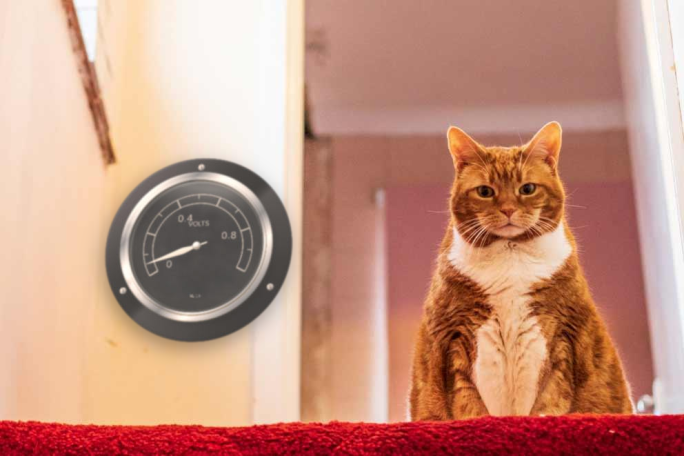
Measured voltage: 0.05 V
